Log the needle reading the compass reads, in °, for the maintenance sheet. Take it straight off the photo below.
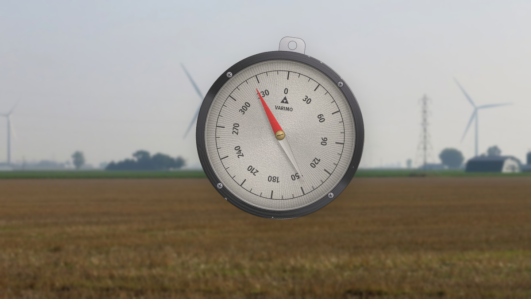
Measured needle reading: 325 °
